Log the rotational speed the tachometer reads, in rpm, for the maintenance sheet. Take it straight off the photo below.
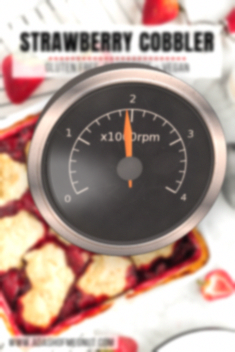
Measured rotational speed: 1900 rpm
